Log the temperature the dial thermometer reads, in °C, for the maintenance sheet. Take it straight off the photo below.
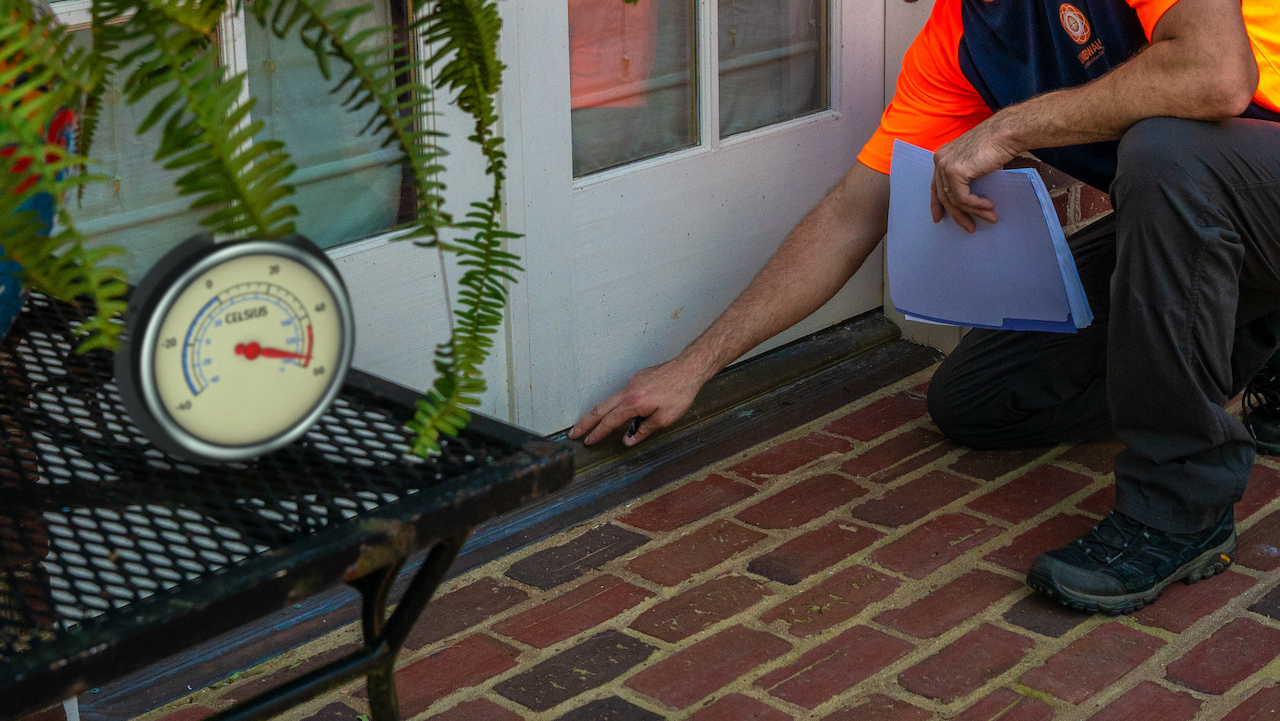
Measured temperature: 56 °C
